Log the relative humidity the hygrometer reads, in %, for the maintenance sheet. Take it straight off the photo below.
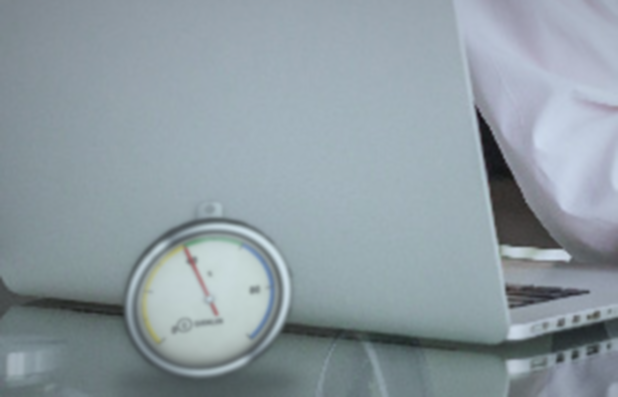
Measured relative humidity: 40 %
